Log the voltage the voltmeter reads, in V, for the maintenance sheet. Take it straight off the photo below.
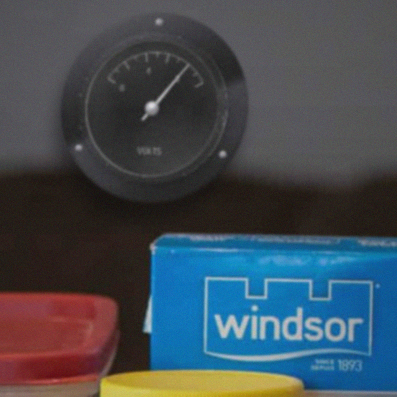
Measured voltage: 8 V
